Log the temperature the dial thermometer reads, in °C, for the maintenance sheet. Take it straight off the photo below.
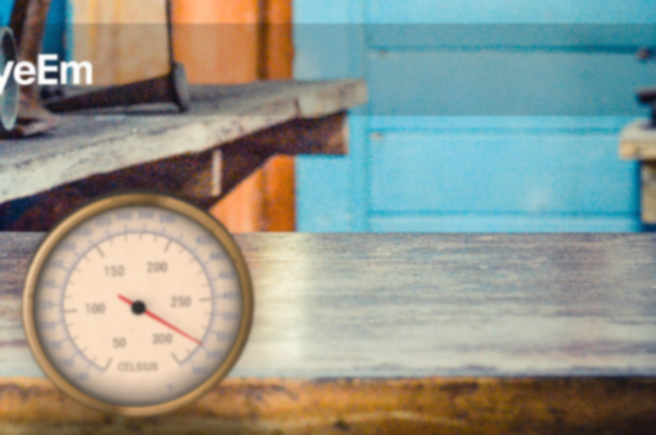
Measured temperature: 280 °C
